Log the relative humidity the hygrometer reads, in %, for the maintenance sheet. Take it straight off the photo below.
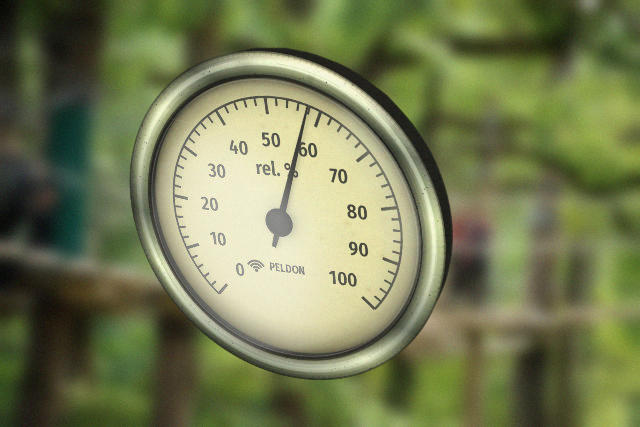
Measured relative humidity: 58 %
